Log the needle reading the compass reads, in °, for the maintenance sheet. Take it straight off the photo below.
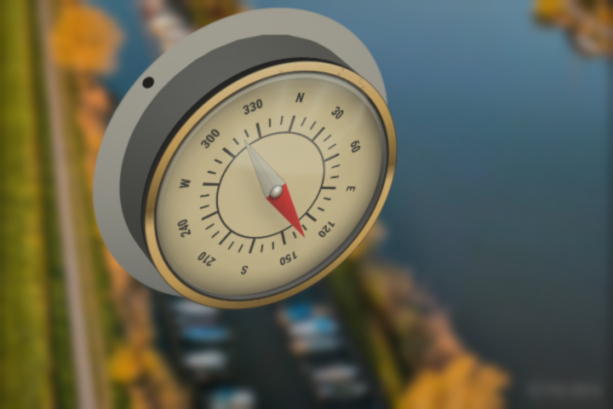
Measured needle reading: 135 °
